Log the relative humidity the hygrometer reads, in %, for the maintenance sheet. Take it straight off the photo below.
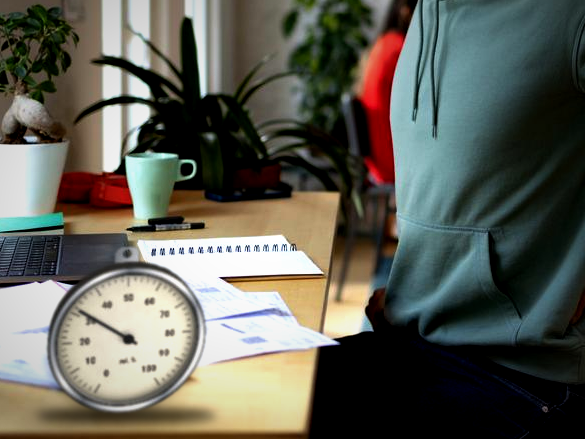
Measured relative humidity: 32 %
